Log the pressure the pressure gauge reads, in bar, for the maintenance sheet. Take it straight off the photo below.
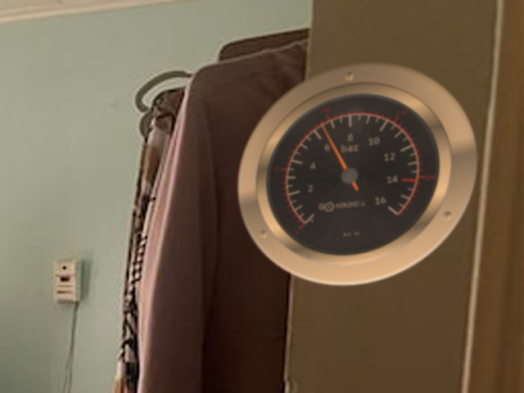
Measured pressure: 6.5 bar
